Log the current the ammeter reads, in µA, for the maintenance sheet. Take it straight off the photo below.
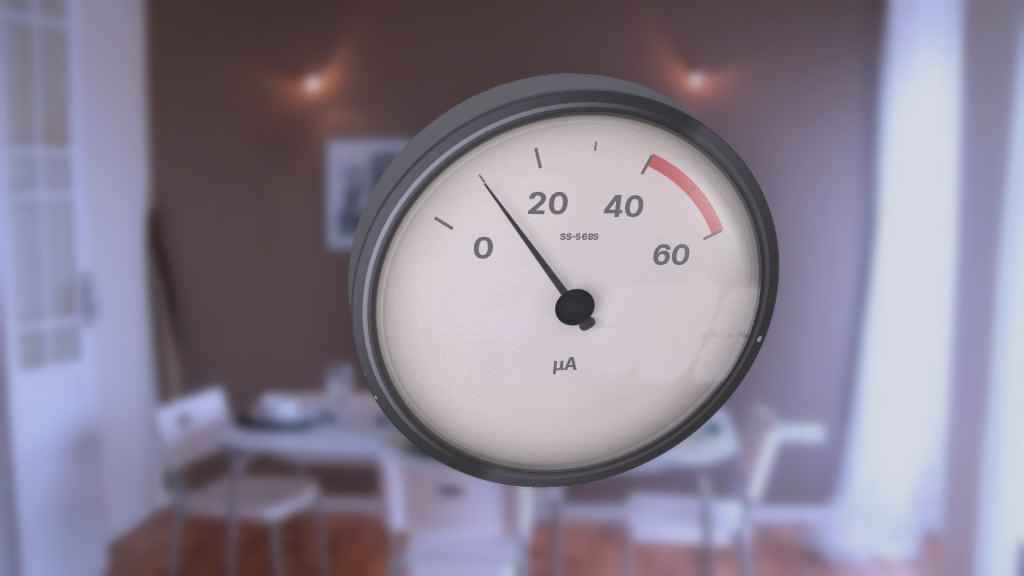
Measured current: 10 µA
